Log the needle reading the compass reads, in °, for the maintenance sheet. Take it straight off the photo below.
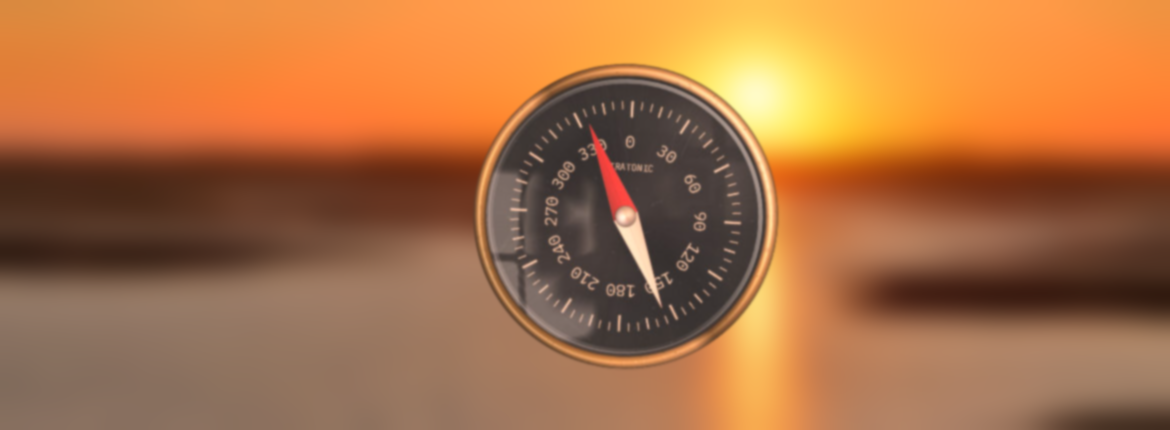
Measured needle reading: 335 °
